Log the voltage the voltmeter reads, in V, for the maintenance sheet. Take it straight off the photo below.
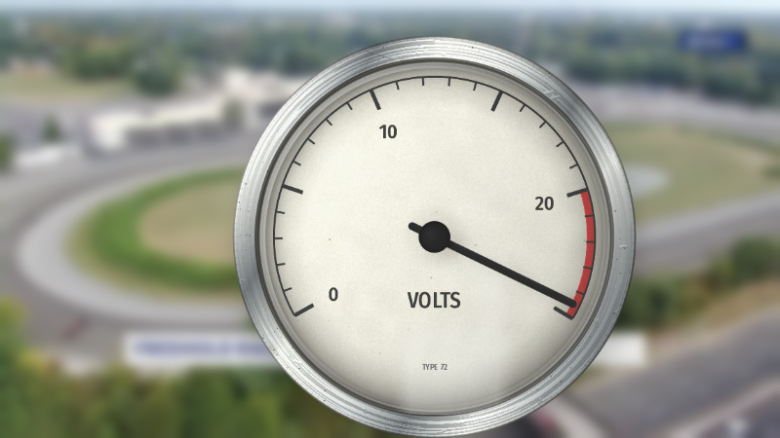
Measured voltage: 24.5 V
